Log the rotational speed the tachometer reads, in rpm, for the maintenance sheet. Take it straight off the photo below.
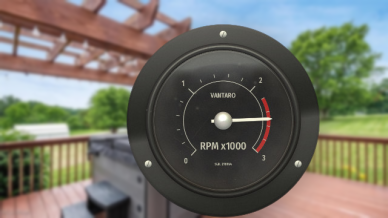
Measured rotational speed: 2500 rpm
